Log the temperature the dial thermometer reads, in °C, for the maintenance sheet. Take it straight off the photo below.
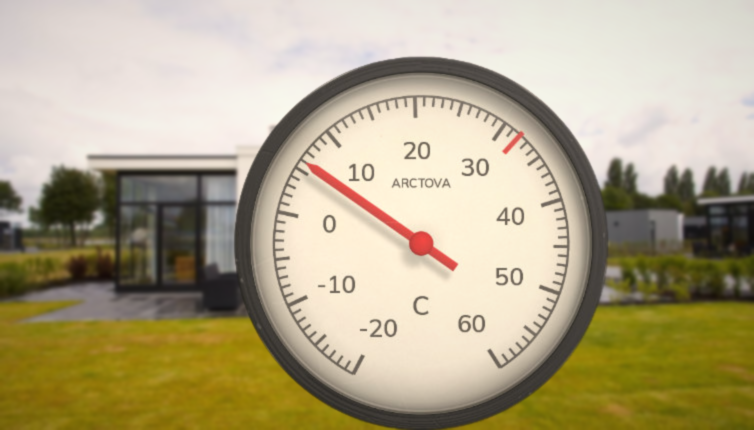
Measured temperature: 6 °C
